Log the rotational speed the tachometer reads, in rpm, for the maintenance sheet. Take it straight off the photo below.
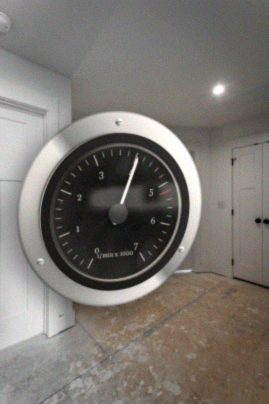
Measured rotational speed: 4000 rpm
